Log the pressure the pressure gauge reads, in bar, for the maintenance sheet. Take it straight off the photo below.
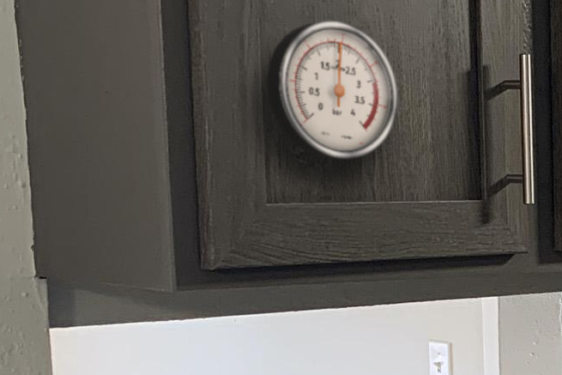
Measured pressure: 2 bar
